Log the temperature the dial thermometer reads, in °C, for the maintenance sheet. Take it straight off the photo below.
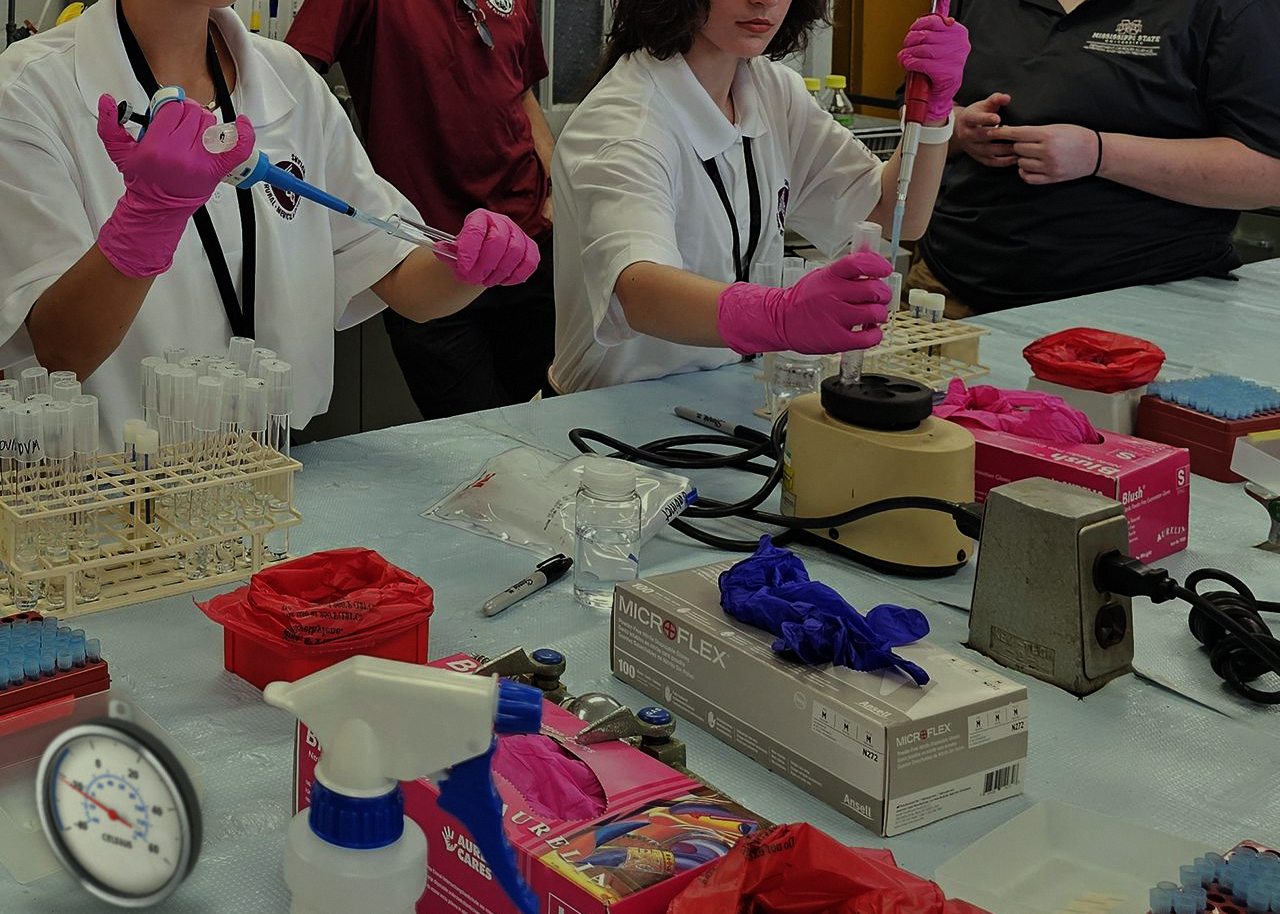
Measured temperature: -20 °C
